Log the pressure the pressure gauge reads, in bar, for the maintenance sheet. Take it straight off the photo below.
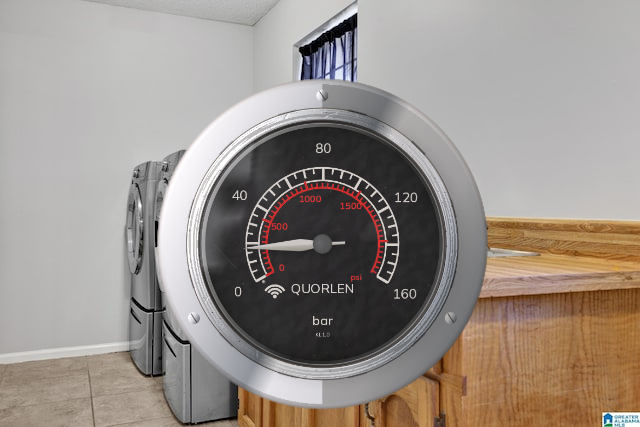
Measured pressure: 17.5 bar
